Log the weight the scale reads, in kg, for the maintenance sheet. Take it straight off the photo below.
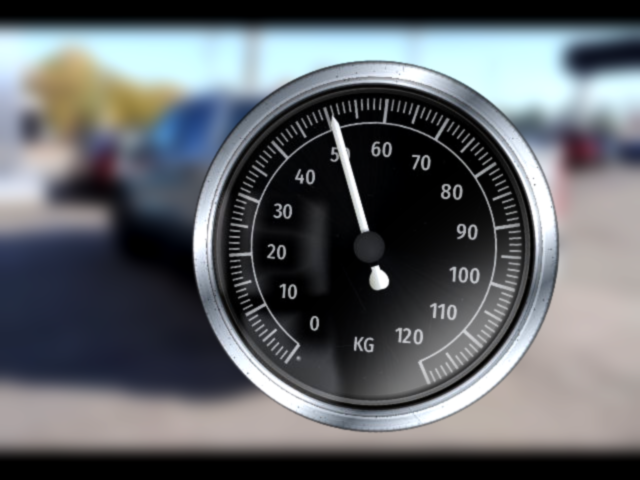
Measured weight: 51 kg
